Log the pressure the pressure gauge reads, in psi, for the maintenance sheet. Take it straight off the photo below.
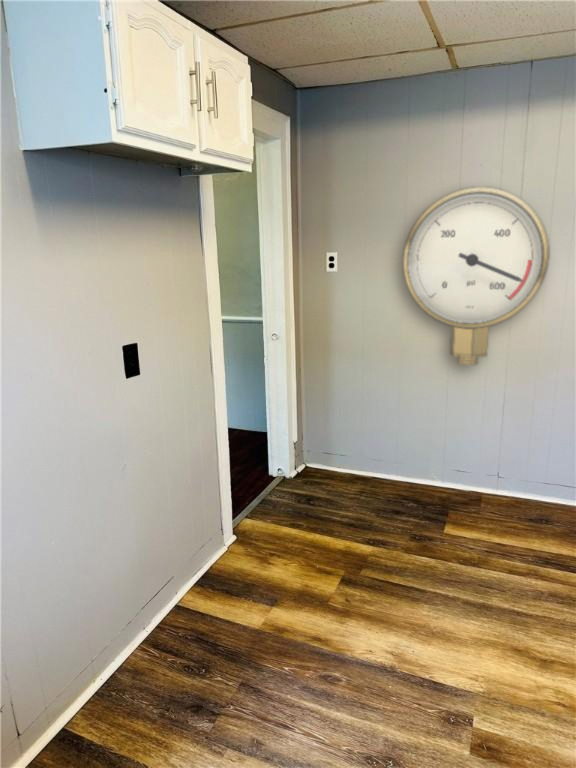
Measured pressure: 550 psi
